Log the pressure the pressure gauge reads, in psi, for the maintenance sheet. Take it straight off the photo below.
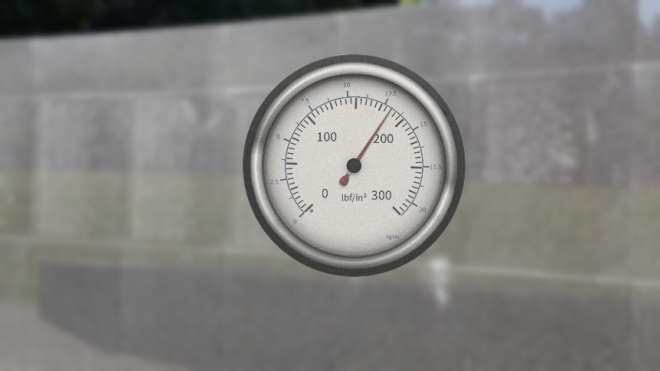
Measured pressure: 185 psi
